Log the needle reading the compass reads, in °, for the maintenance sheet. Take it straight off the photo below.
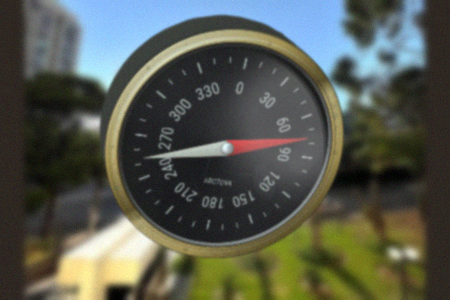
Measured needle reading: 75 °
